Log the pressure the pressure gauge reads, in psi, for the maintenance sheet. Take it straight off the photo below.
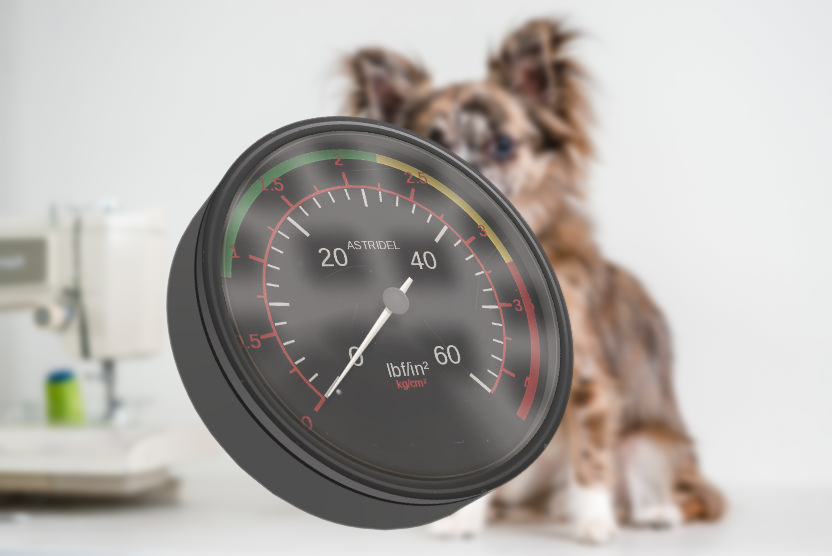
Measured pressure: 0 psi
